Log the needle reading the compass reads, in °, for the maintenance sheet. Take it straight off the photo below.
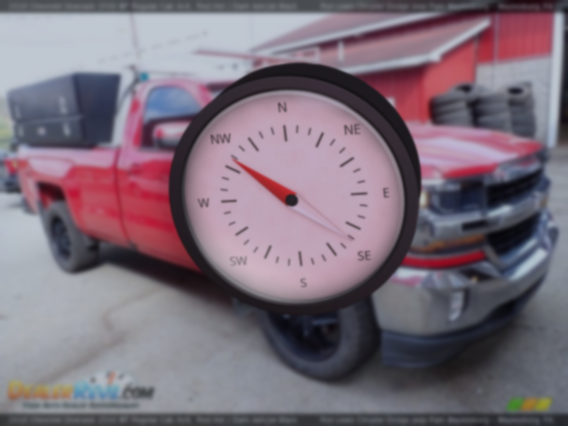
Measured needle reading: 310 °
